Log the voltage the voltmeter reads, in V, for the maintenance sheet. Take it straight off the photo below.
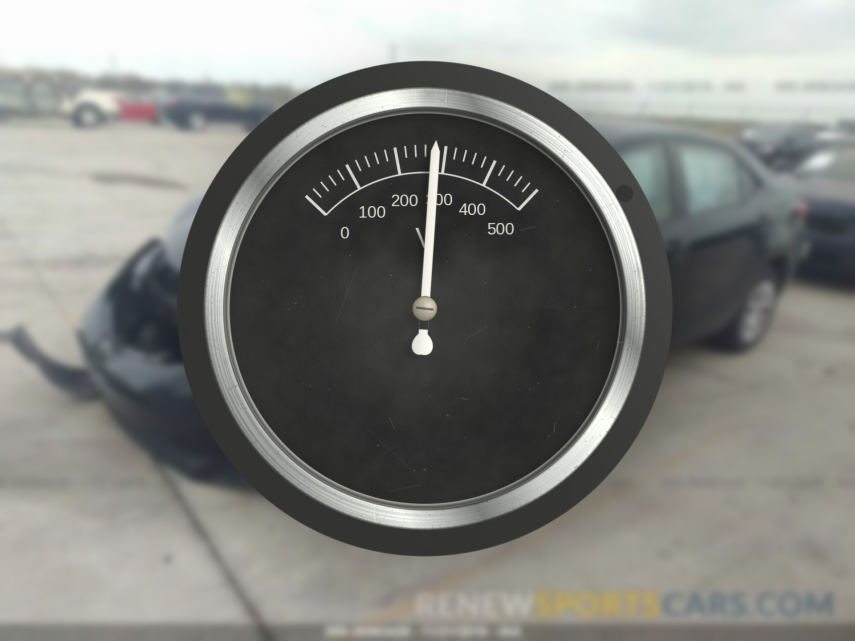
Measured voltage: 280 V
